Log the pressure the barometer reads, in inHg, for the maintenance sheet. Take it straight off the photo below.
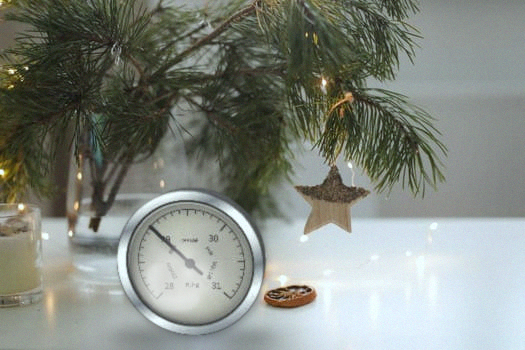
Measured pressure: 29 inHg
